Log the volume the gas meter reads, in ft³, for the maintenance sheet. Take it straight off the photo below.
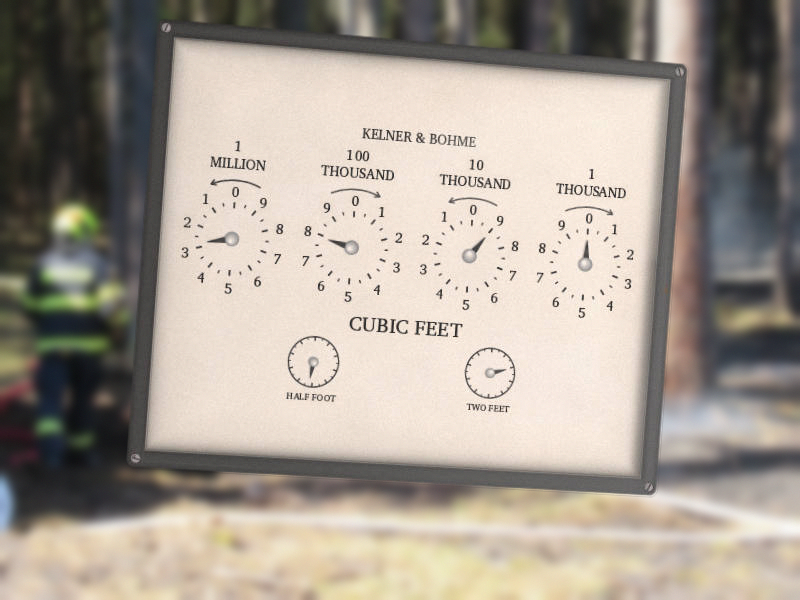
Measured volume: 279000 ft³
